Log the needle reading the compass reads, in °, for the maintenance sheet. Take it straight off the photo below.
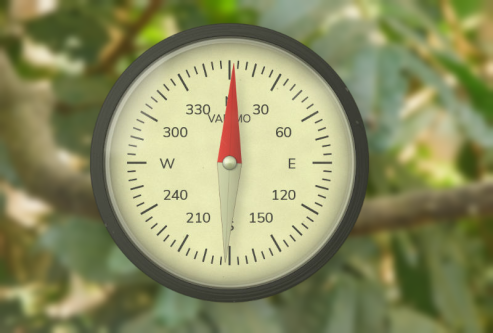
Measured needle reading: 2.5 °
